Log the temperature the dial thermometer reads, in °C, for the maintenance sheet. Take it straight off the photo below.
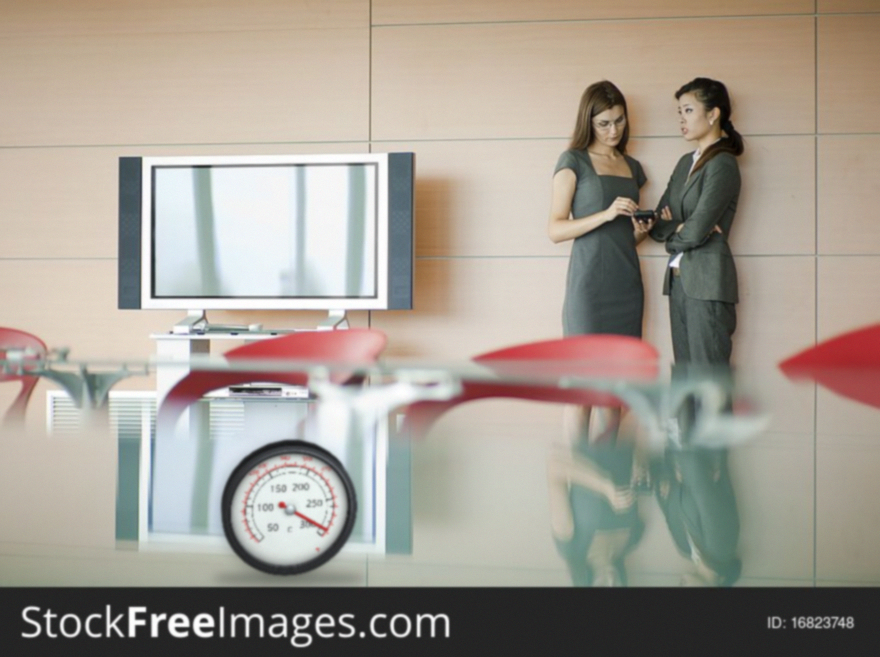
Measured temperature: 290 °C
